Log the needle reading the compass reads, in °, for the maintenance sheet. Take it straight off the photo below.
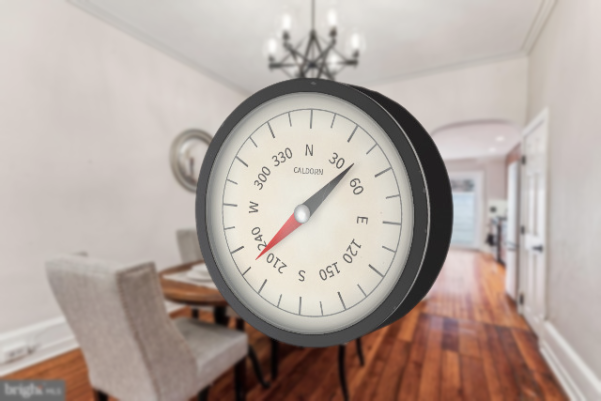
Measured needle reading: 225 °
